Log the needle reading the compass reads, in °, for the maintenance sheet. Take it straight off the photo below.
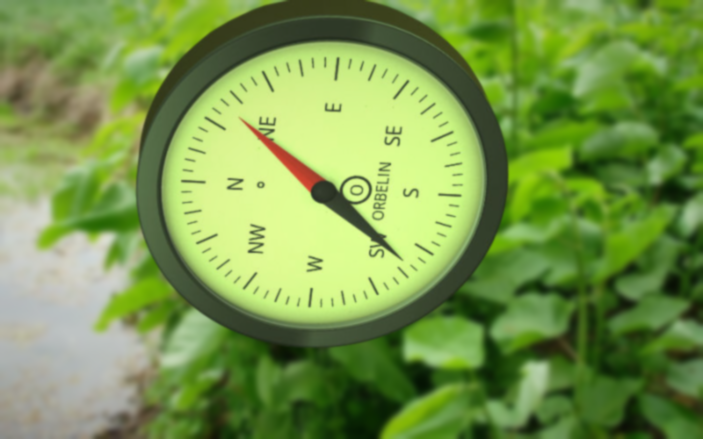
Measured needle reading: 40 °
